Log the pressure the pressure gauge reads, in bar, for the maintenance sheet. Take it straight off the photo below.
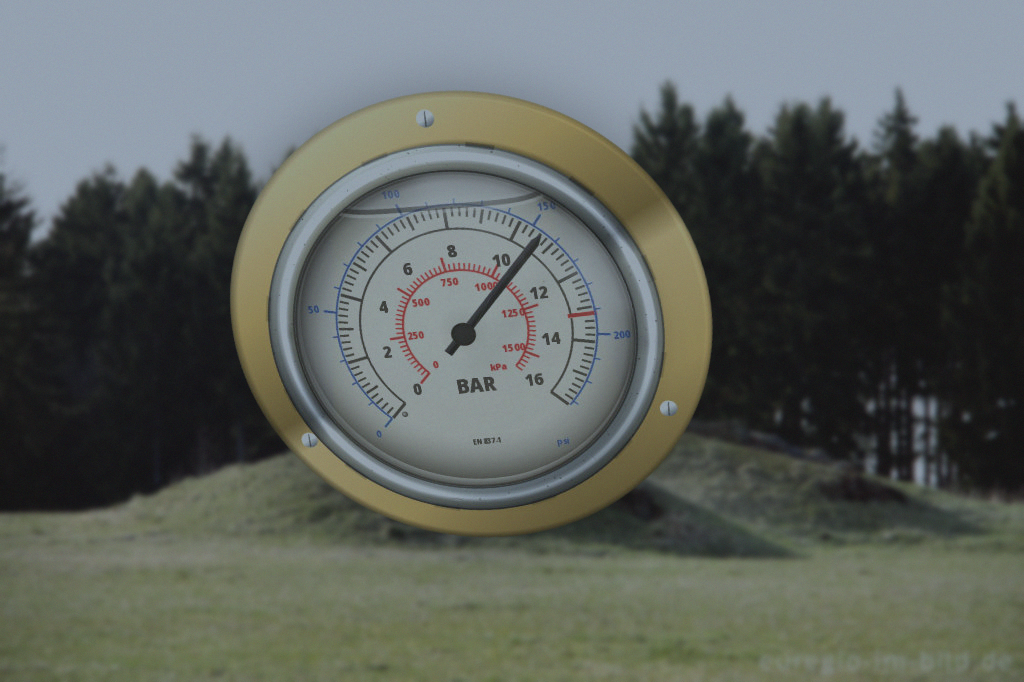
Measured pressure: 10.6 bar
